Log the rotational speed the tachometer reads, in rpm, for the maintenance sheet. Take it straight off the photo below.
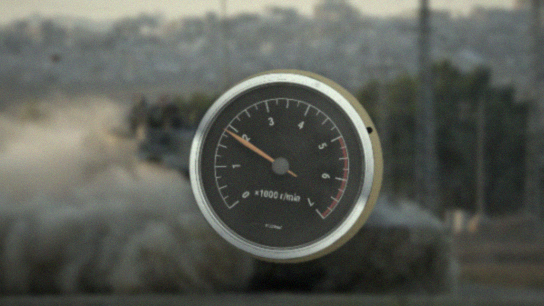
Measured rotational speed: 1875 rpm
